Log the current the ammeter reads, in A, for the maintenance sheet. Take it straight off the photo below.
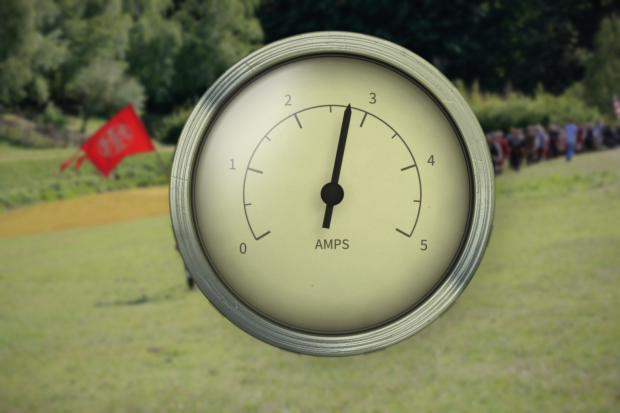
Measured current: 2.75 A
